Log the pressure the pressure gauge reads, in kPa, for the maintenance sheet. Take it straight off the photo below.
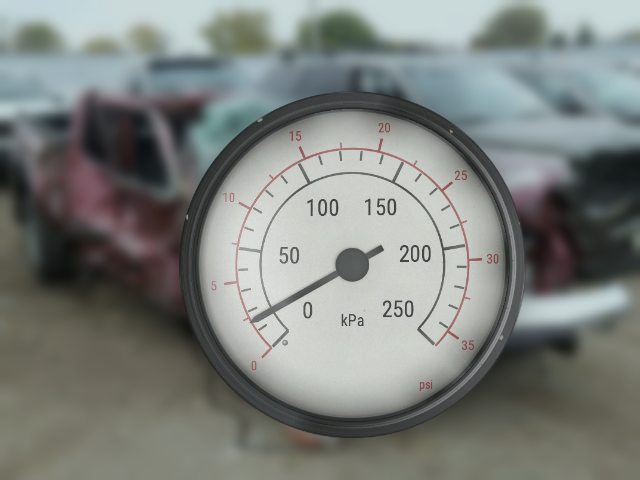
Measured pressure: 15 kPa
